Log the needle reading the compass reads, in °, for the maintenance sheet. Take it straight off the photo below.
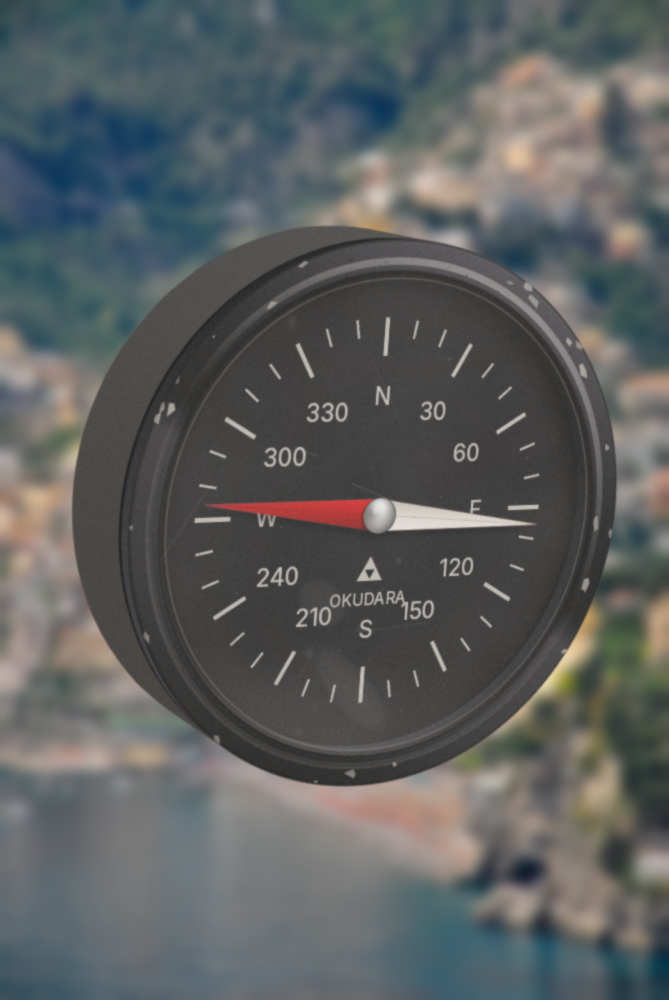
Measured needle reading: 275 °
